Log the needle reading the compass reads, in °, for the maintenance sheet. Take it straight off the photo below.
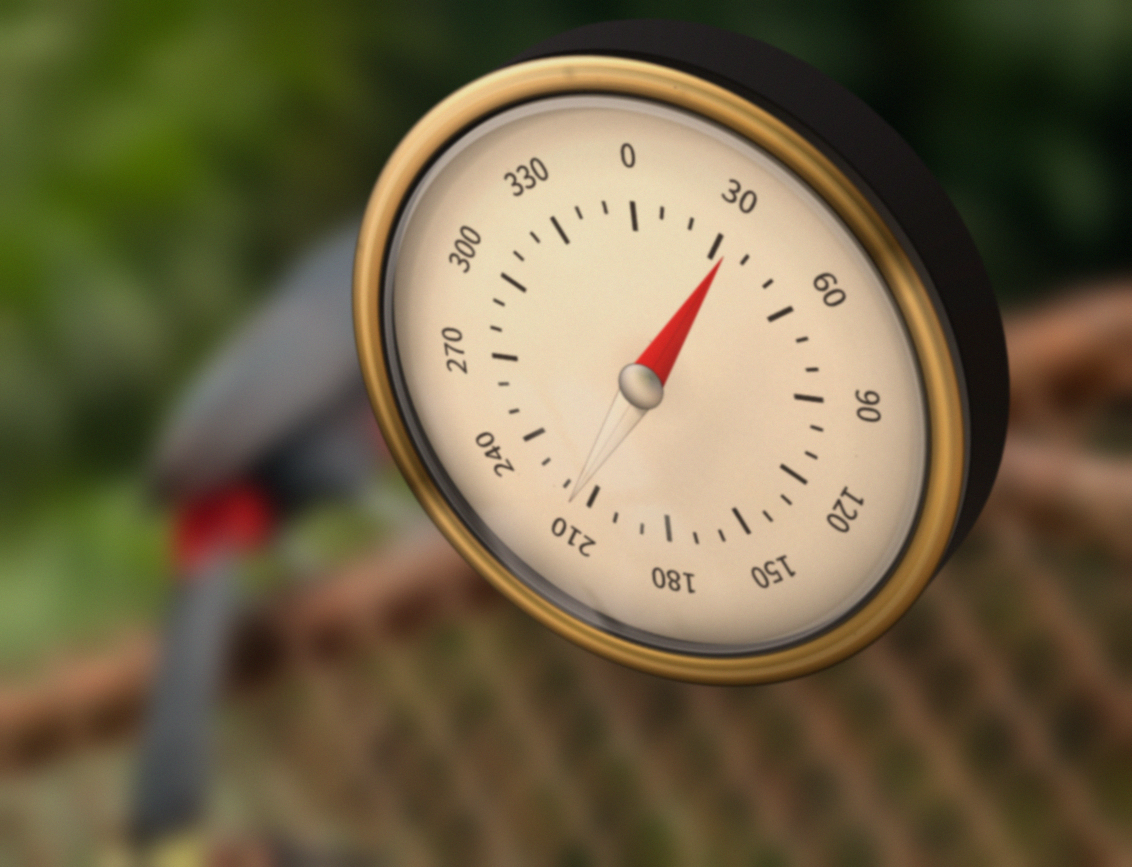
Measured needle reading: 35 °
